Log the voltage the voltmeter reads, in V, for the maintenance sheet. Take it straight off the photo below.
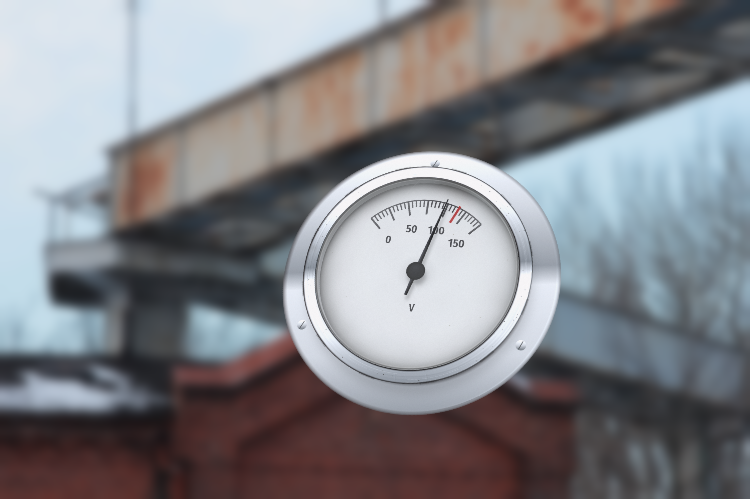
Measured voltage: 100 V
